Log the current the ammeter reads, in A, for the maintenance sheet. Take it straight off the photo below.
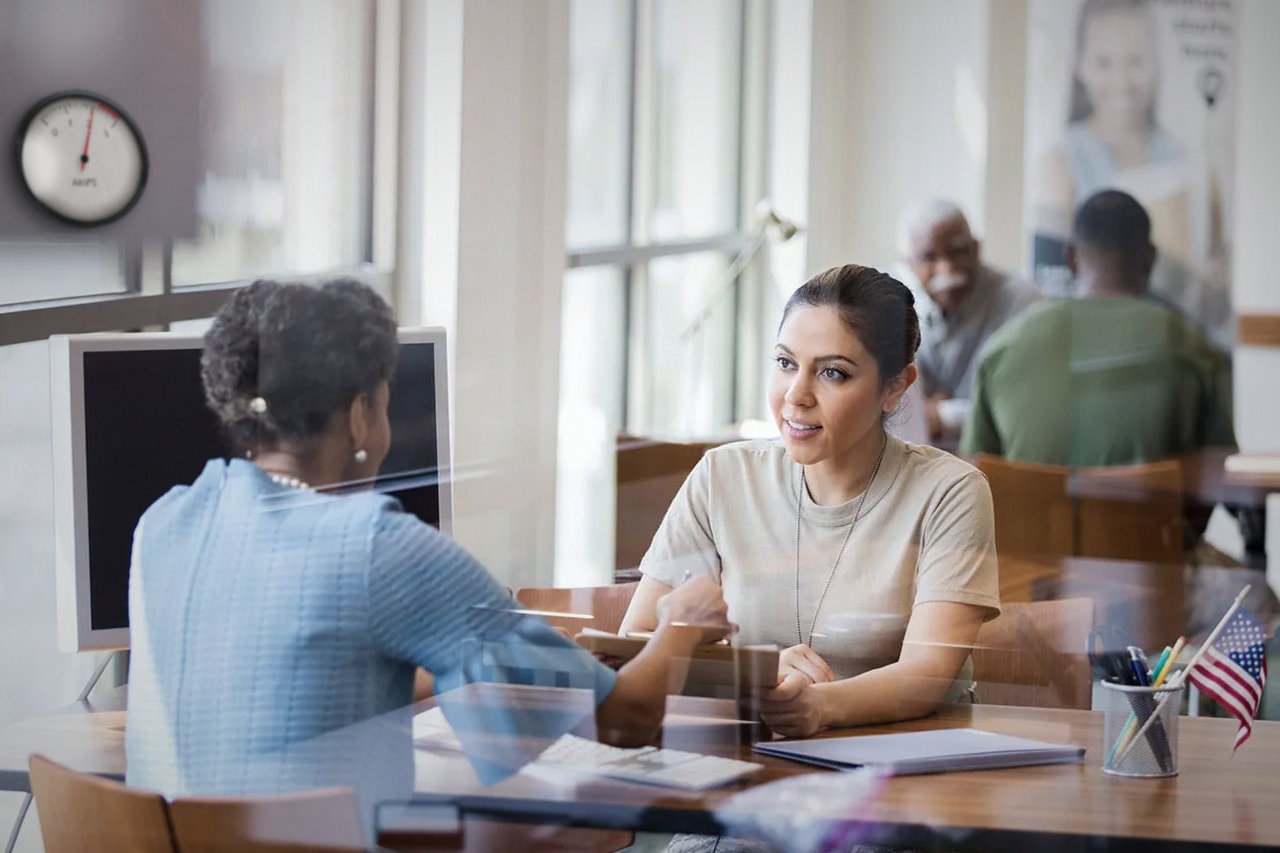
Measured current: 2 A
